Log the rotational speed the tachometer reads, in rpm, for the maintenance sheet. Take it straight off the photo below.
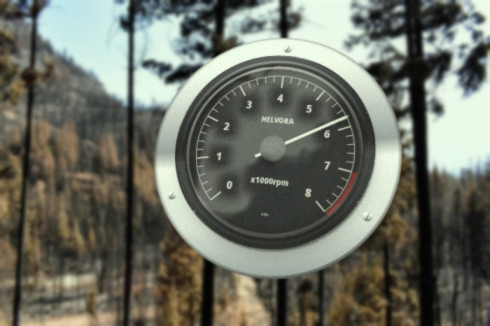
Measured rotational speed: 5800 rpm
